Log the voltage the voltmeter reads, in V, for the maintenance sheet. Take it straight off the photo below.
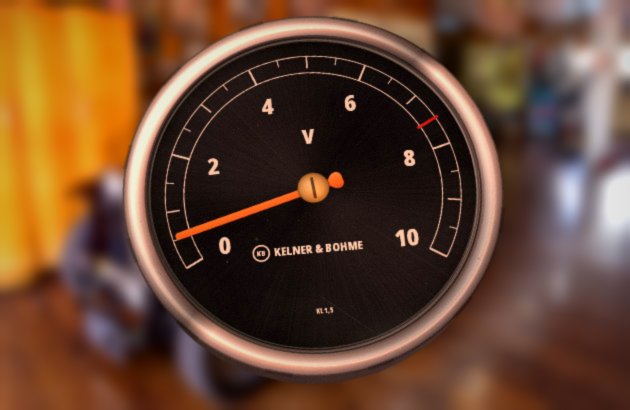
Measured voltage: 0.5 V
